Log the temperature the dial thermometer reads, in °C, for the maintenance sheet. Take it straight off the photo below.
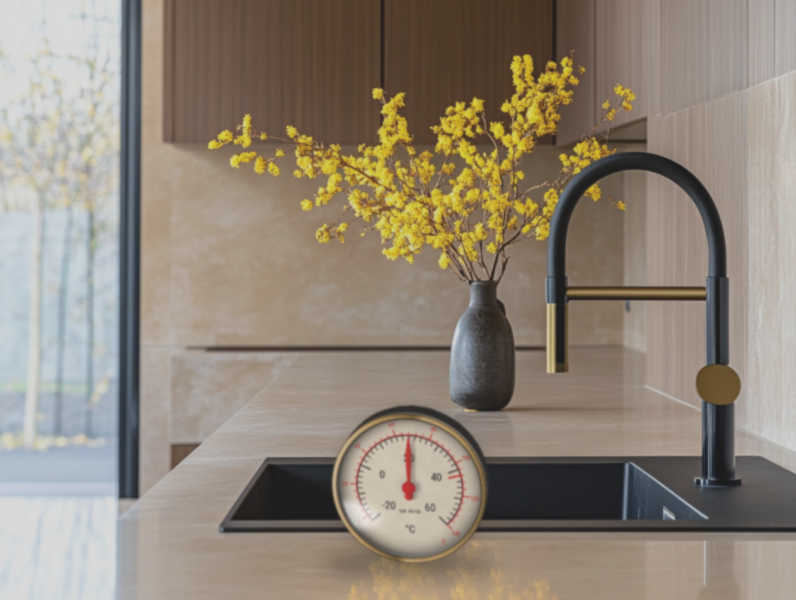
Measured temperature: 20 °C
